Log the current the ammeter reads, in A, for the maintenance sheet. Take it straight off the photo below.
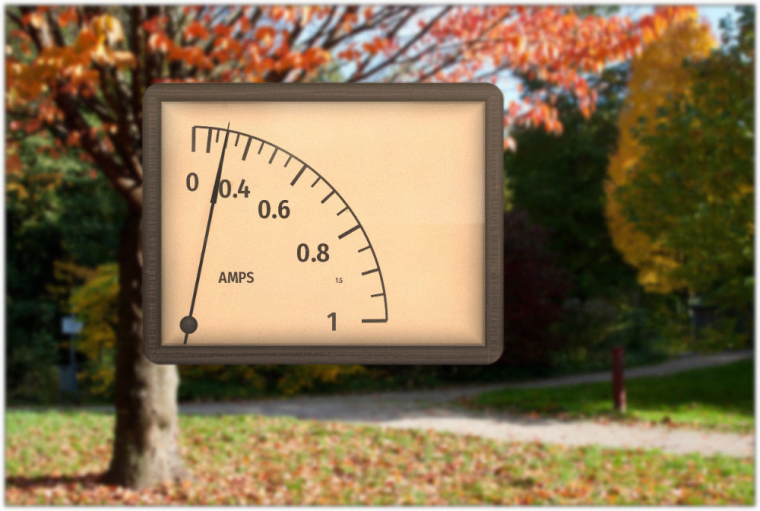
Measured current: 0.3 A
